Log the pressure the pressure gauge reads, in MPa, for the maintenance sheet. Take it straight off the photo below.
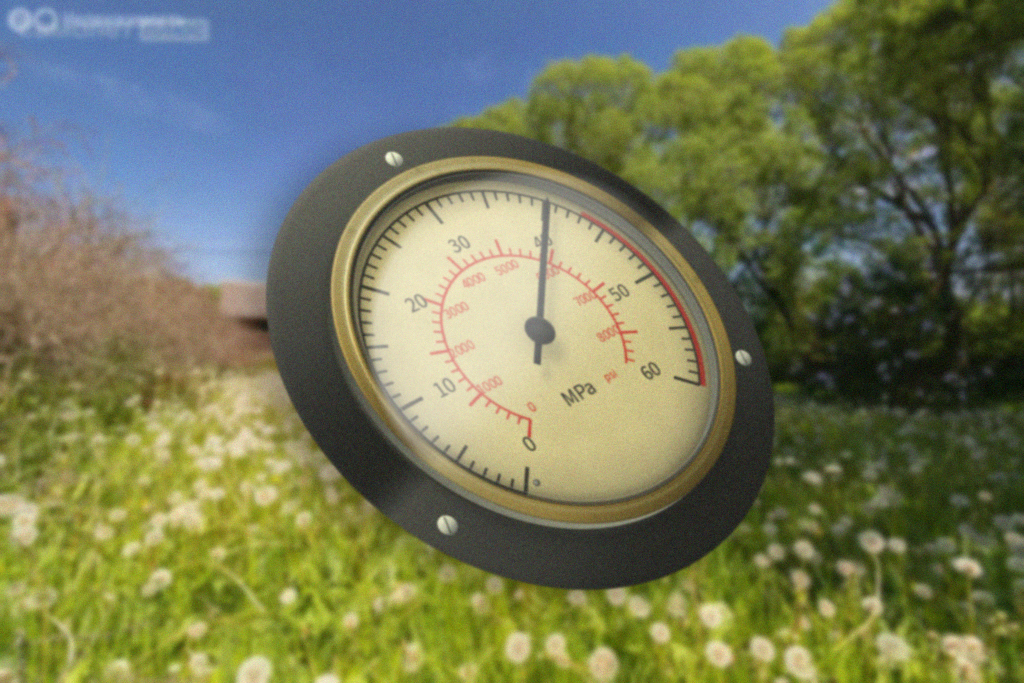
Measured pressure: 40 MPa
